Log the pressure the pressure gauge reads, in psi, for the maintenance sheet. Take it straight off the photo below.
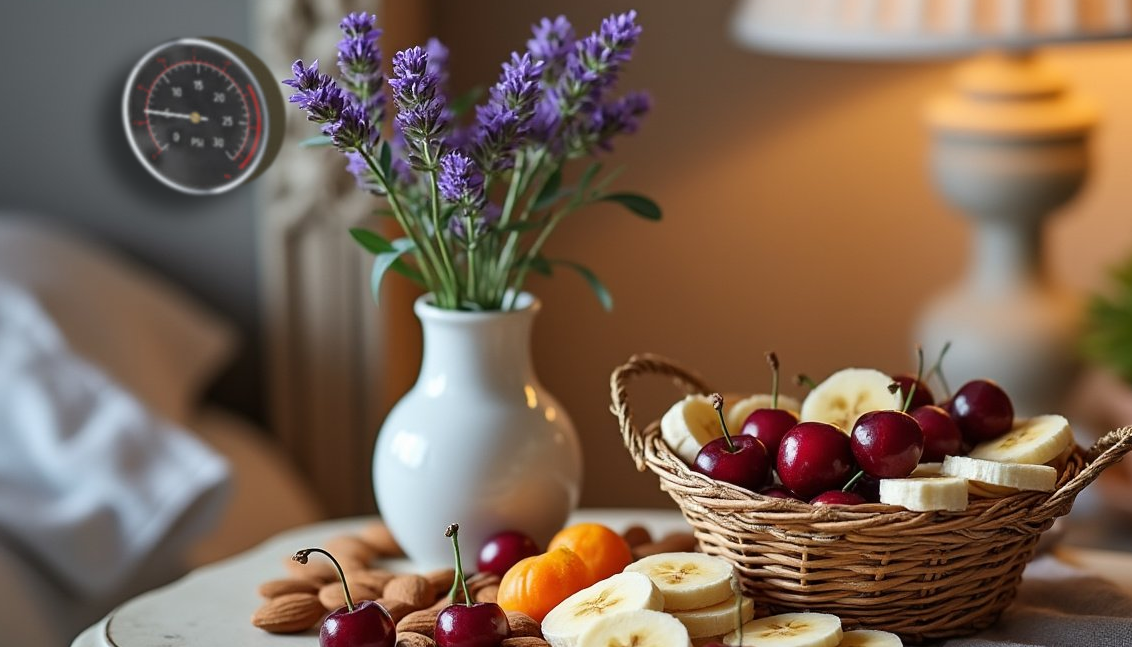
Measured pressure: 5 psi
